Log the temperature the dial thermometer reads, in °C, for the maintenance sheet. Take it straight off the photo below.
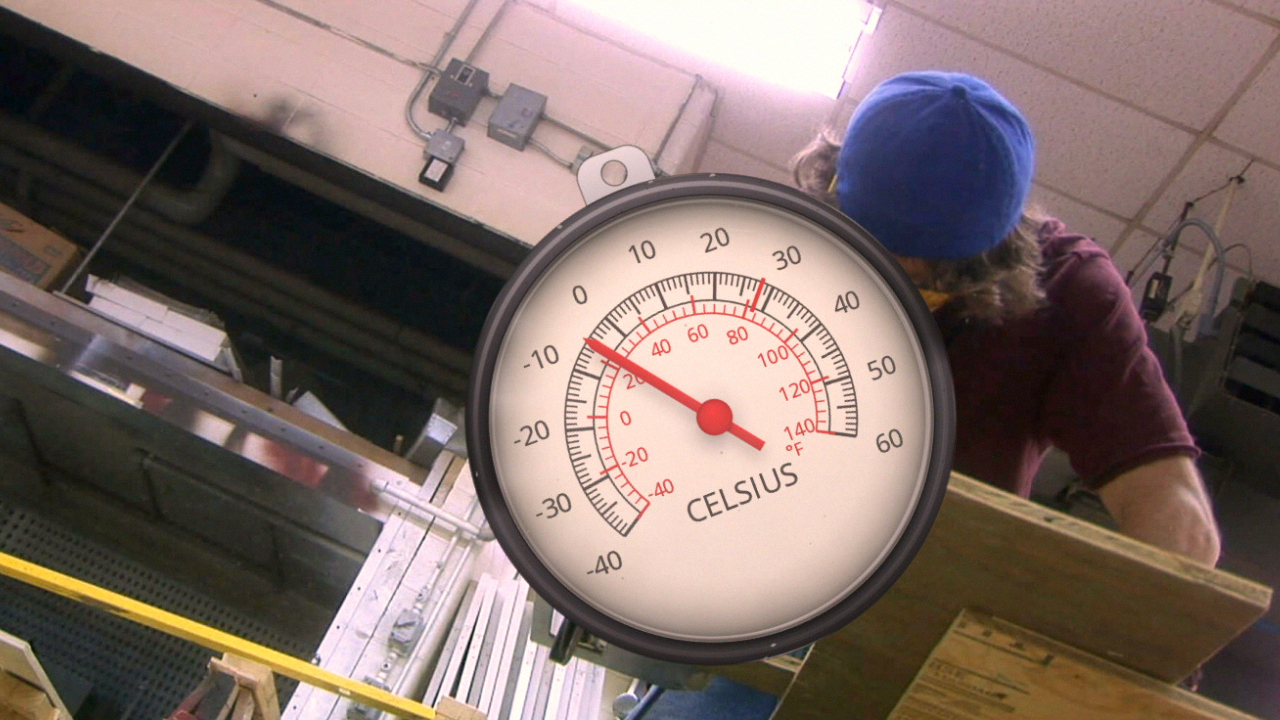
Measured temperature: -5 °C
